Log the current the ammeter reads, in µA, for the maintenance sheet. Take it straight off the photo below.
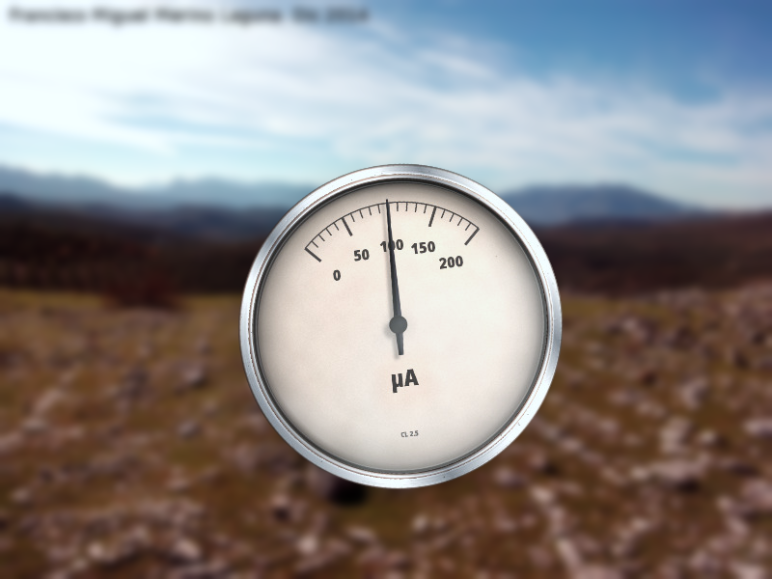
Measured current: 100 µA
